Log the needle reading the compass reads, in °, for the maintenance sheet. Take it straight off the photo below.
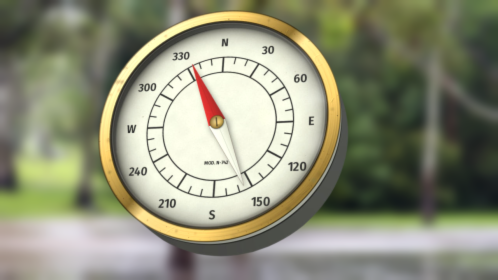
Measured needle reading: 335 °
